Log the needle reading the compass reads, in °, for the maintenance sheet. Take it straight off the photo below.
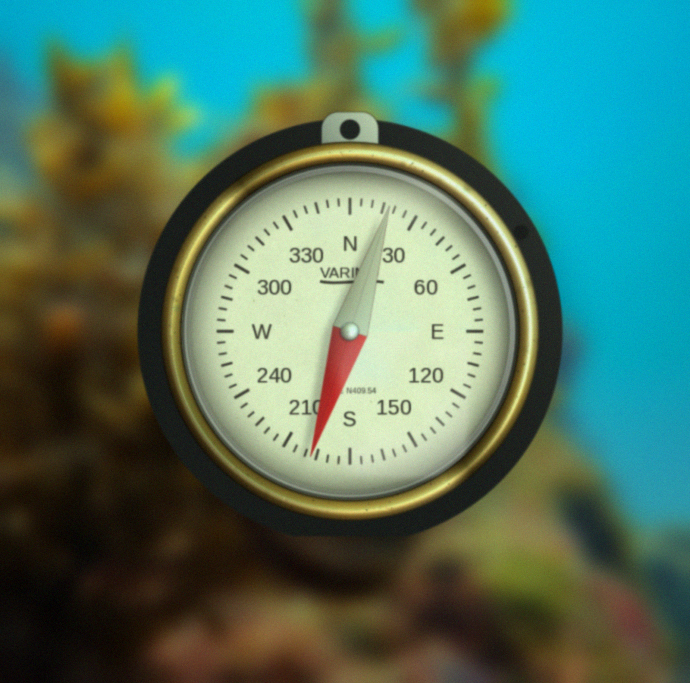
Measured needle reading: 197.5 °
